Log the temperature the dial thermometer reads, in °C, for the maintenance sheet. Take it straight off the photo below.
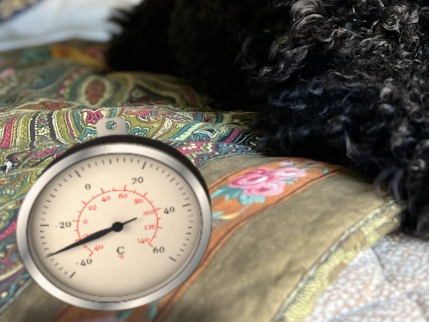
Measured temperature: -30 °C
